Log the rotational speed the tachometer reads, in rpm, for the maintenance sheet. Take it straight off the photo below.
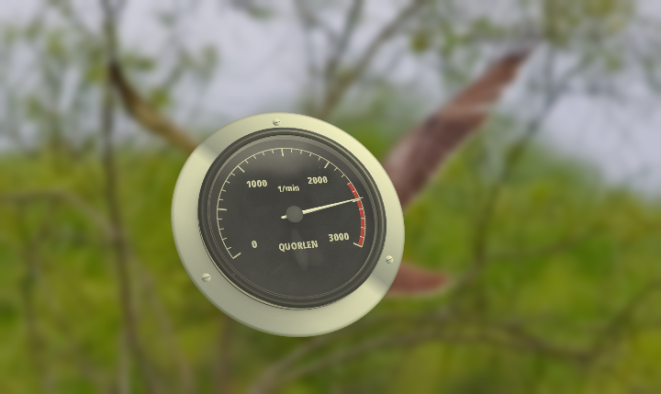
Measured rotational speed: 2500 rpm
